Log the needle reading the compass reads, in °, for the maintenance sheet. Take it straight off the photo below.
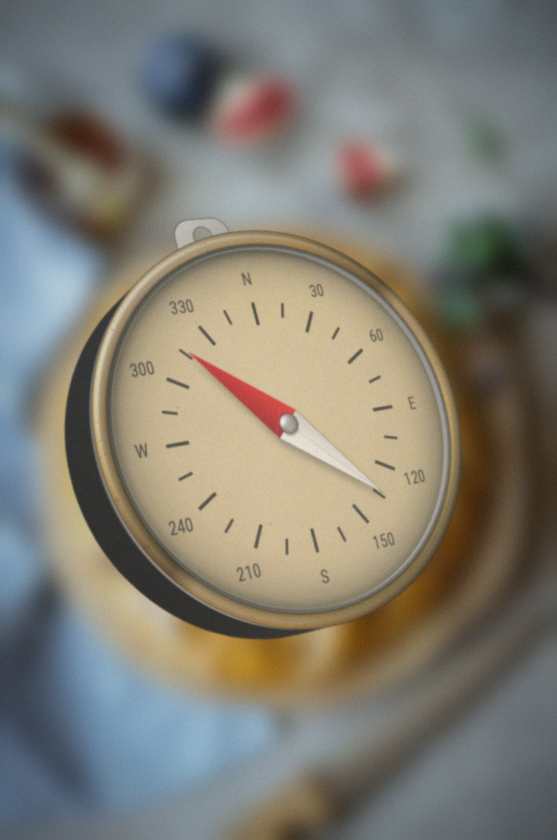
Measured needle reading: 315 °
